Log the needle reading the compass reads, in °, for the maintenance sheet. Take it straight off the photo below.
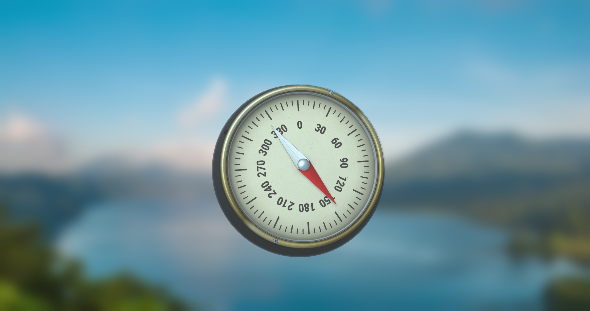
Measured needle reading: 145 °
